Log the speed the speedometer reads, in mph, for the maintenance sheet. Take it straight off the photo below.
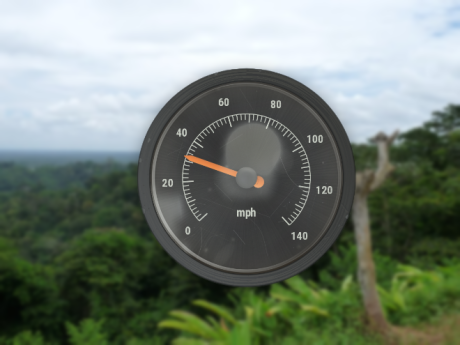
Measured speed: 32 mph
